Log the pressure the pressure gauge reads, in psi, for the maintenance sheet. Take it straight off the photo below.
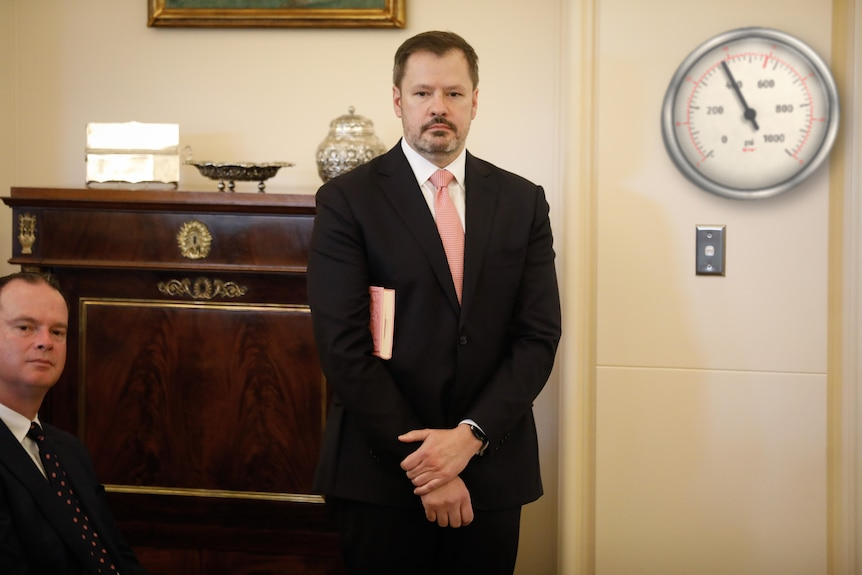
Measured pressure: 400 psi
